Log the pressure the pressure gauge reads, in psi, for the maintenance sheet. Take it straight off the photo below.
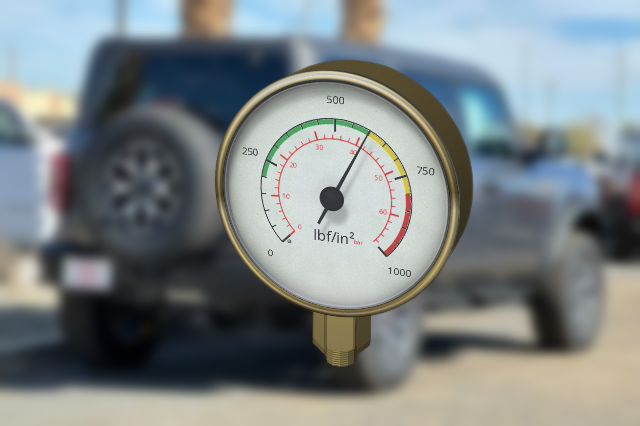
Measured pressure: 600 psi
